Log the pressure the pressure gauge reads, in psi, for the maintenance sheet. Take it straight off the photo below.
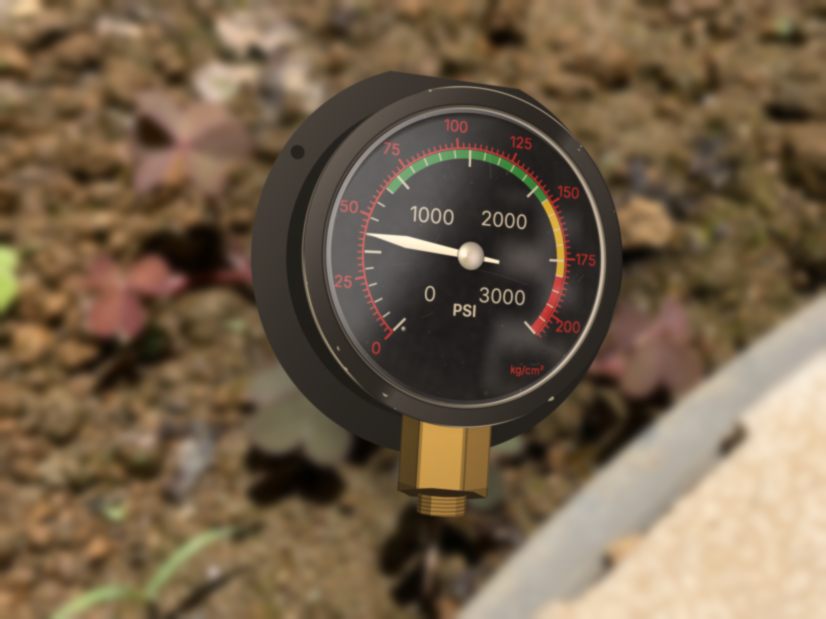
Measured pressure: 600 psi
